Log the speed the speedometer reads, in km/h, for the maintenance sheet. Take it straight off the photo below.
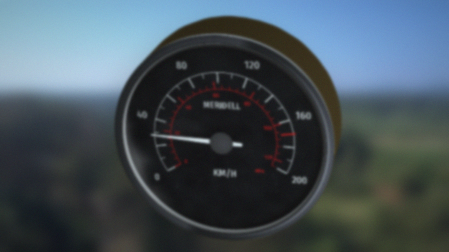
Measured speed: 30 km/h
